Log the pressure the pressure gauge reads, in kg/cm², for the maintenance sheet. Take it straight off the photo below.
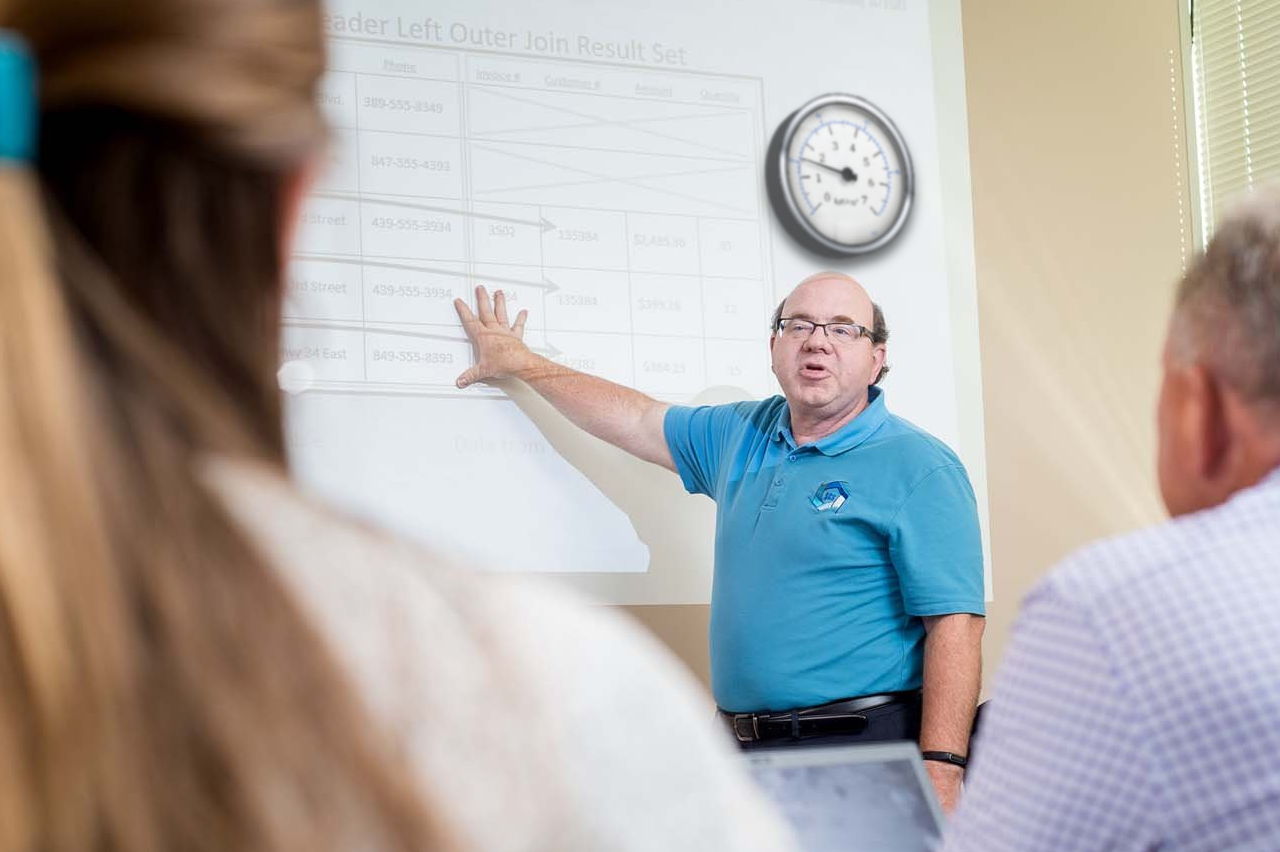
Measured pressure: 1.5 kg/cm²
